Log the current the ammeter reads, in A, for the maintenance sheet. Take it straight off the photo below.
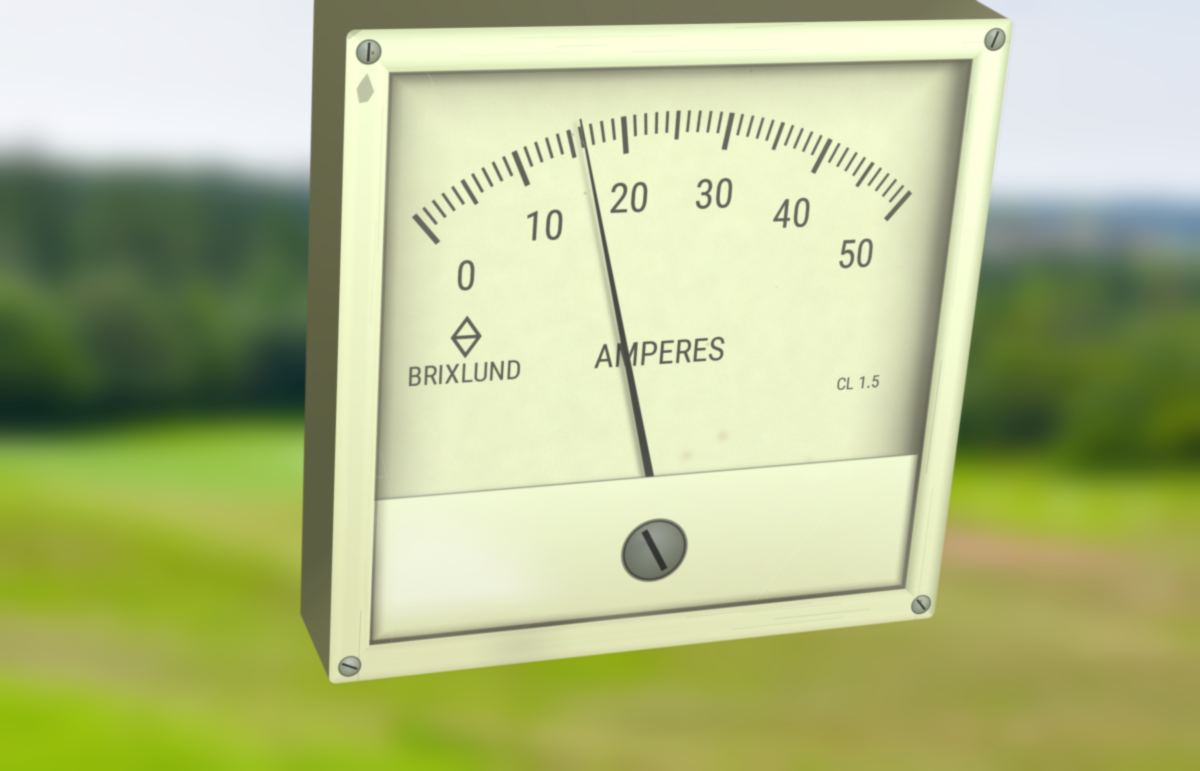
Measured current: 16 A
